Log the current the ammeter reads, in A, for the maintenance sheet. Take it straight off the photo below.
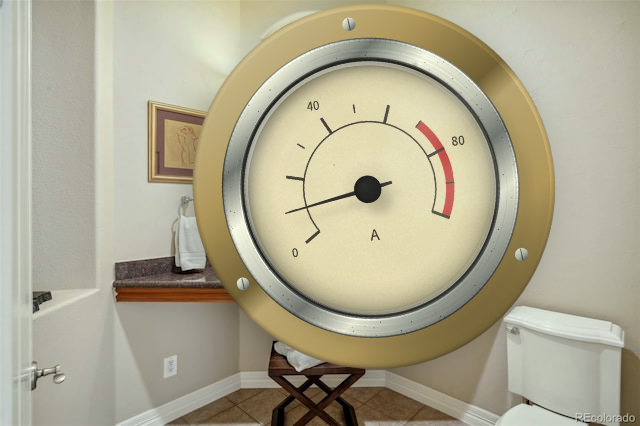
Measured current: 10 A
